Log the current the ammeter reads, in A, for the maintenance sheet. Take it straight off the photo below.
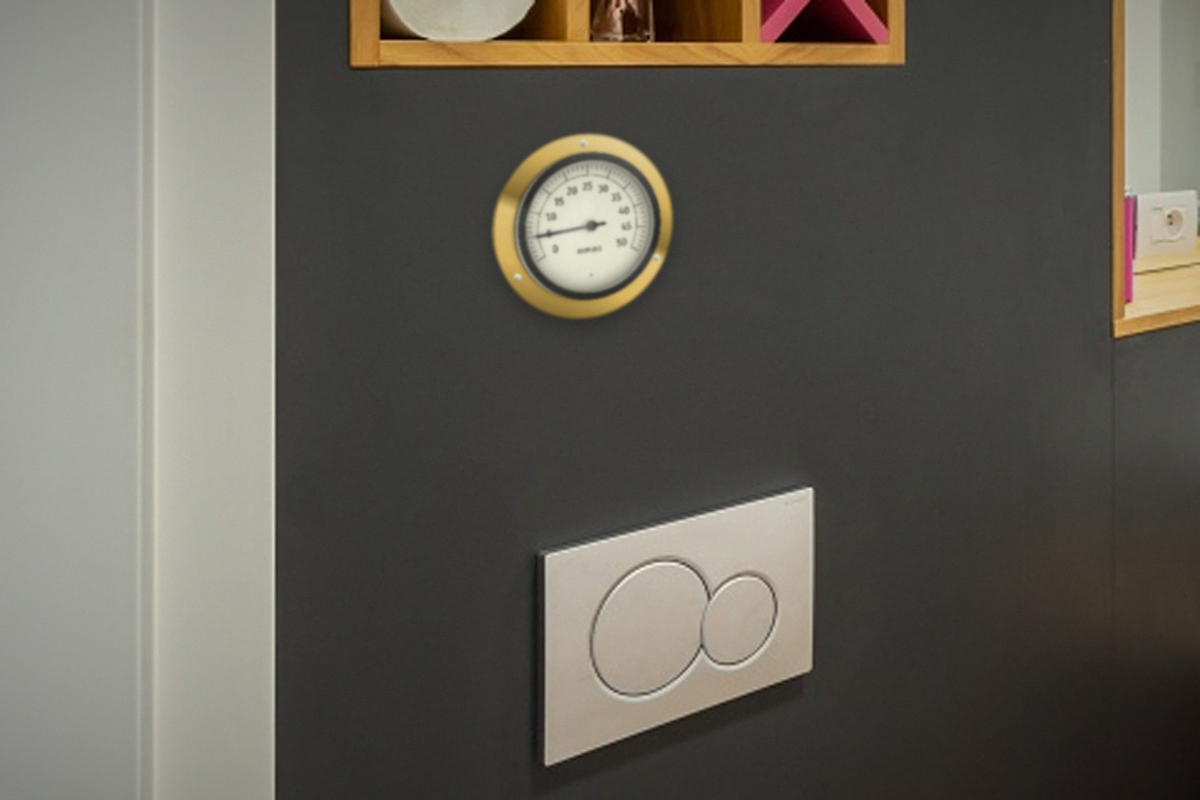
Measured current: 5 A
